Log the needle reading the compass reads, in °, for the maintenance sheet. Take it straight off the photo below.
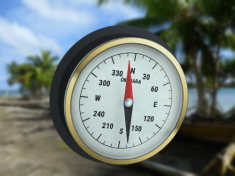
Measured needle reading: 350 °
